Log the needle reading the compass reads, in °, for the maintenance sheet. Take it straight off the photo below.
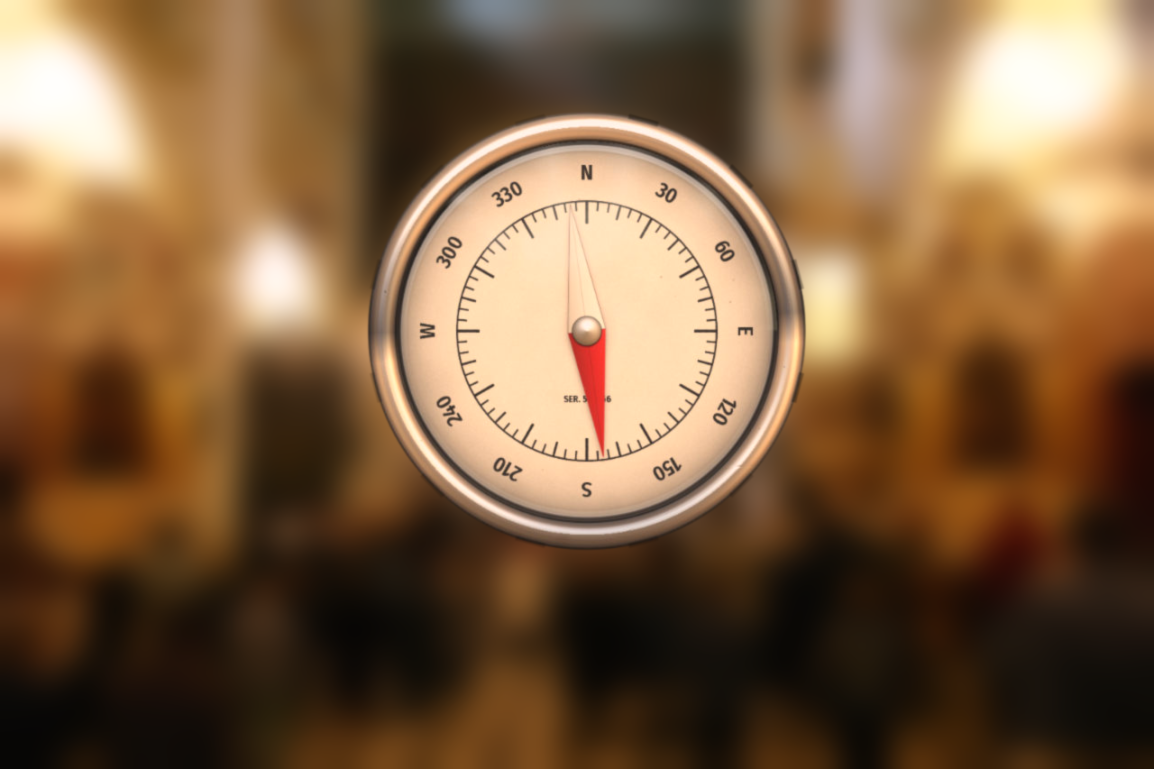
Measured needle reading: 172.5 °
